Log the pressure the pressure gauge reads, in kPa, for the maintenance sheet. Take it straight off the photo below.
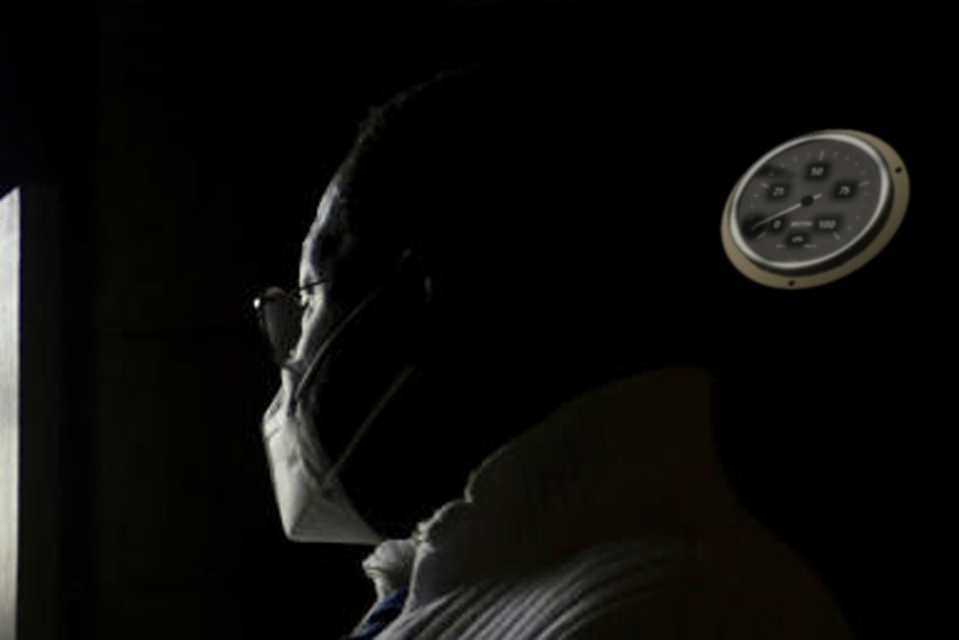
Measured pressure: 5 kPa
